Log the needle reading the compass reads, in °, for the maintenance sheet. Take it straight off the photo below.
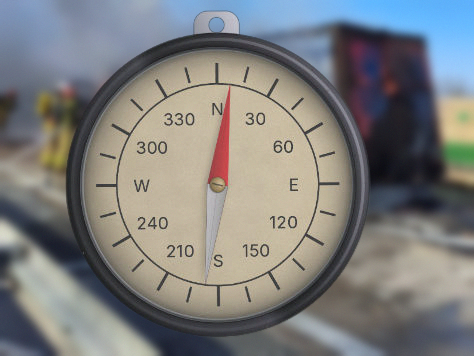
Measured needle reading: 7.5 °
